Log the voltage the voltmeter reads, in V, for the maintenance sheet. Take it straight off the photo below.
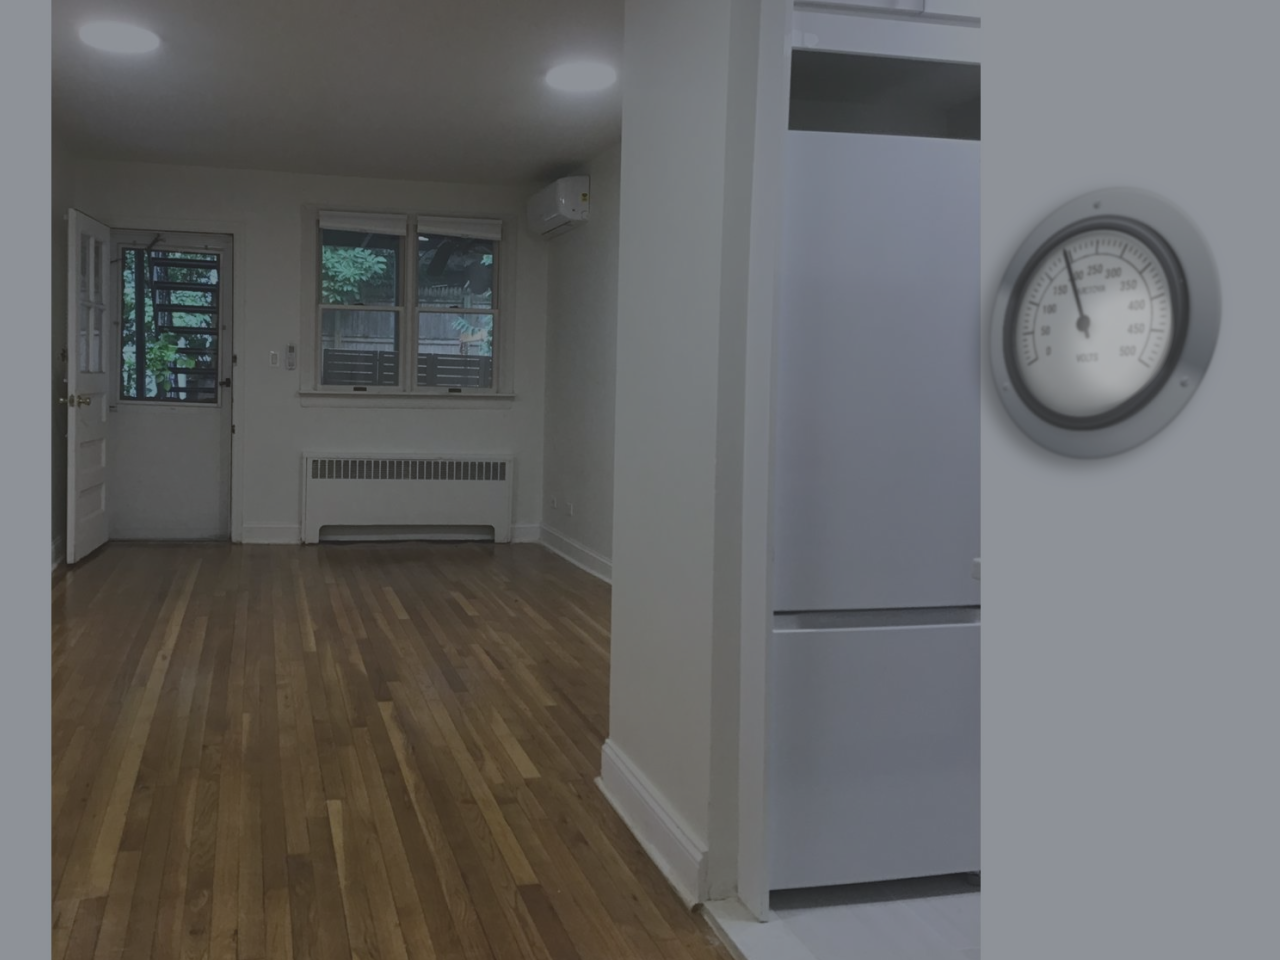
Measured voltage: 200 V
